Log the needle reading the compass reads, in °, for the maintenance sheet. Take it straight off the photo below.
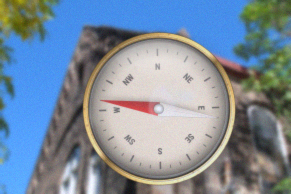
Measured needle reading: 280 °
